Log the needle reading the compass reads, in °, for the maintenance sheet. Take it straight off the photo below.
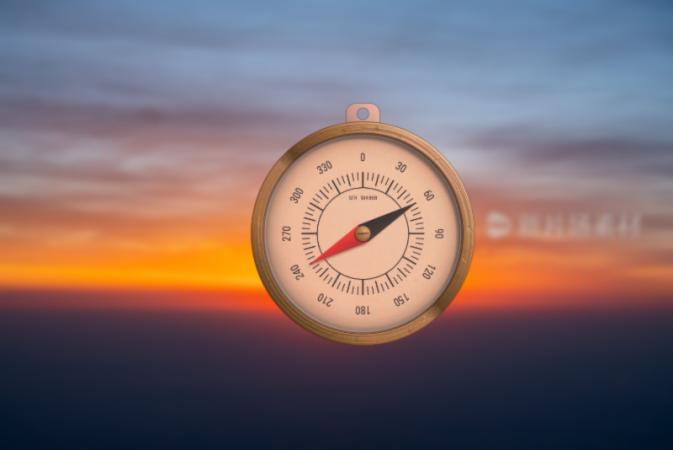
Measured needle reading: 240 °
